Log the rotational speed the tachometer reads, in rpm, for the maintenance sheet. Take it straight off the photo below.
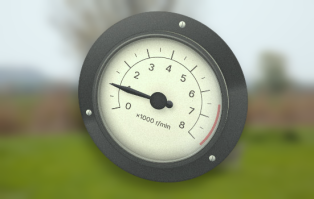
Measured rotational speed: 1000 rpm
